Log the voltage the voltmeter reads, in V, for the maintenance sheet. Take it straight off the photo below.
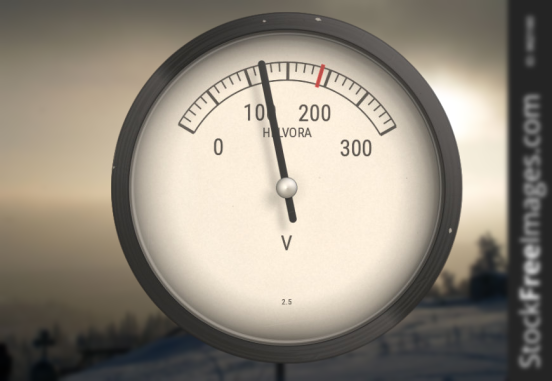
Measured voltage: 120 V
